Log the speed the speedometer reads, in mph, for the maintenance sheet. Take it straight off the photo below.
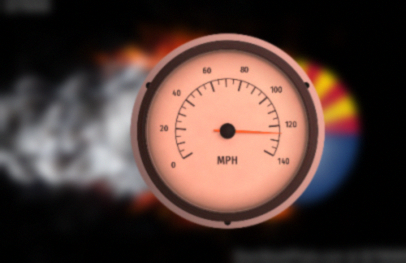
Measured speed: 125 mph
